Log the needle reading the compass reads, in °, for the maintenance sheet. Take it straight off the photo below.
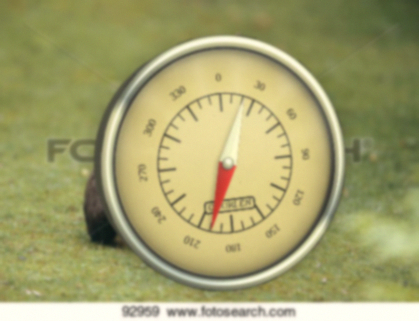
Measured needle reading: 200 °
